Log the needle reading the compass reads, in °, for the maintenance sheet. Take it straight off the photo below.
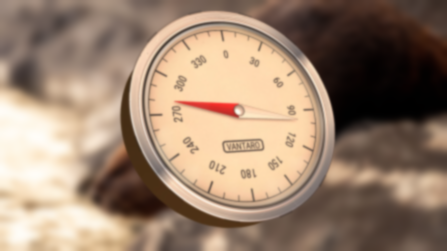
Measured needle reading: 280 °
